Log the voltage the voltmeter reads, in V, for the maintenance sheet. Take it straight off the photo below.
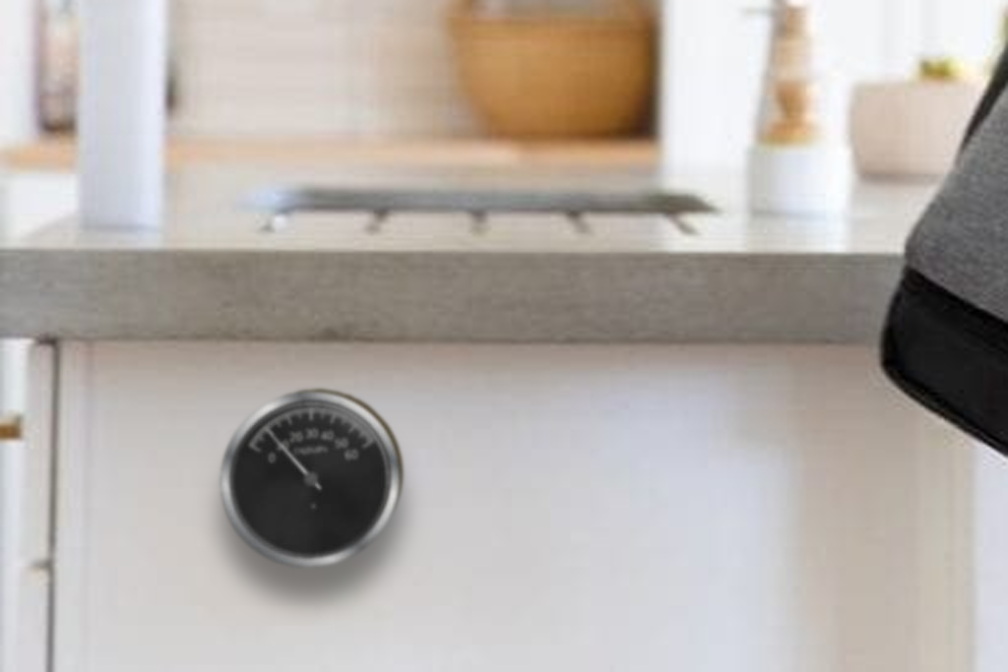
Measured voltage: 10 V
